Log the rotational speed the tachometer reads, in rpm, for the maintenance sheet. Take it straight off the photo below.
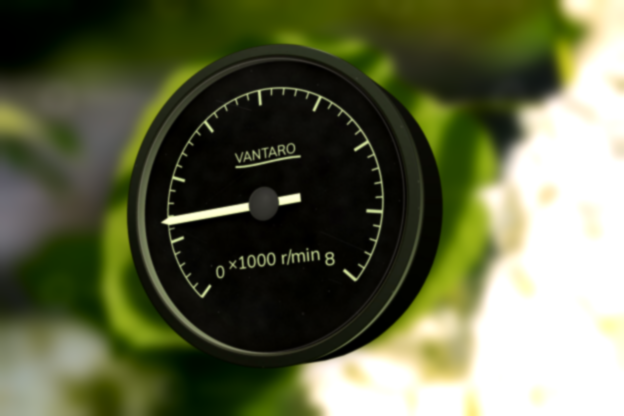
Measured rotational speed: 1300 rpm
